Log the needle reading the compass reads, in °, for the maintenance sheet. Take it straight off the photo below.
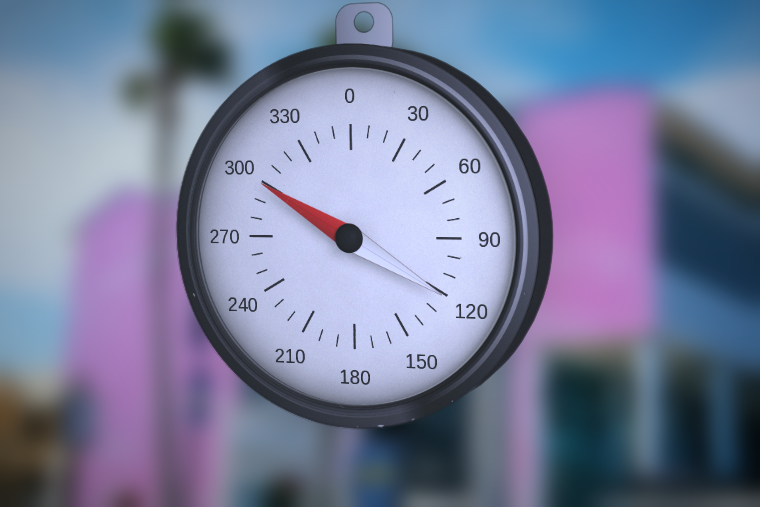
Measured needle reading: 300 °
